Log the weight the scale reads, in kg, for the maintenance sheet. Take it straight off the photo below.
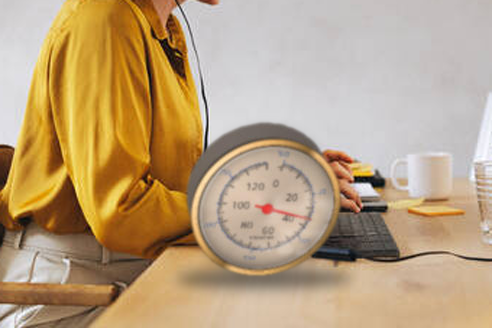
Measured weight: 35 kg
